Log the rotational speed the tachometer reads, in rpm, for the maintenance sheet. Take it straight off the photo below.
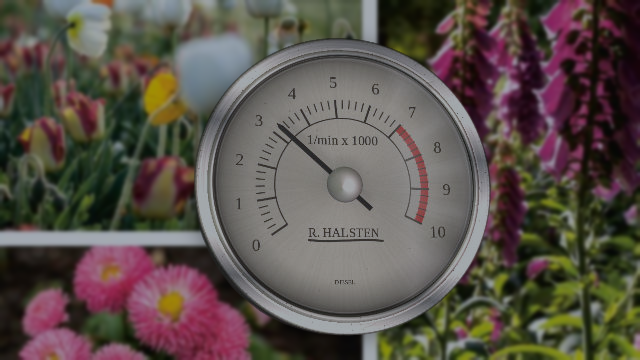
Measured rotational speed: 3200 rpm
